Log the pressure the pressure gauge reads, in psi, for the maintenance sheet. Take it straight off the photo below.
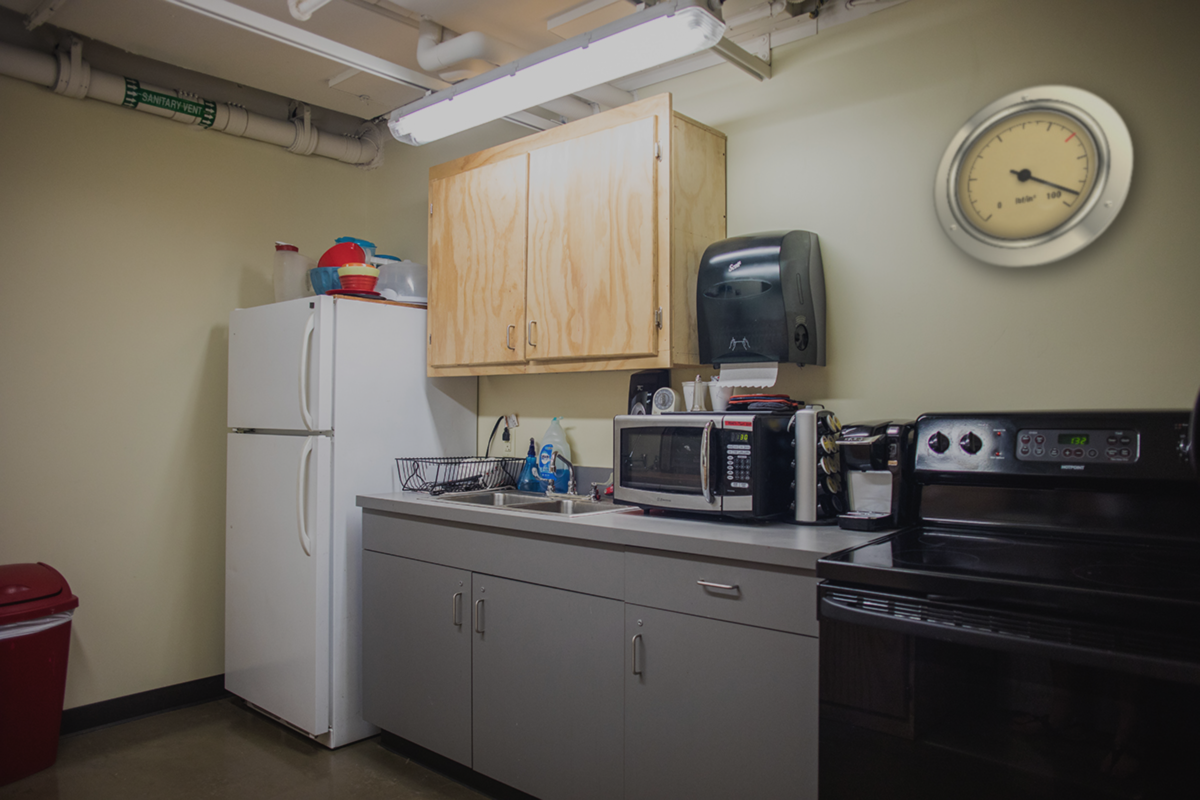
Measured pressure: 95 psi
